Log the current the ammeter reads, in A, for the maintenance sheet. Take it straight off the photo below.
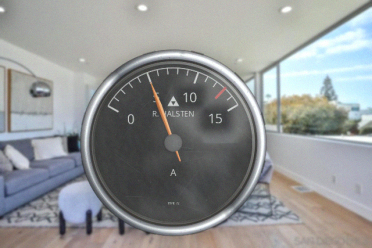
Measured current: 5 A
